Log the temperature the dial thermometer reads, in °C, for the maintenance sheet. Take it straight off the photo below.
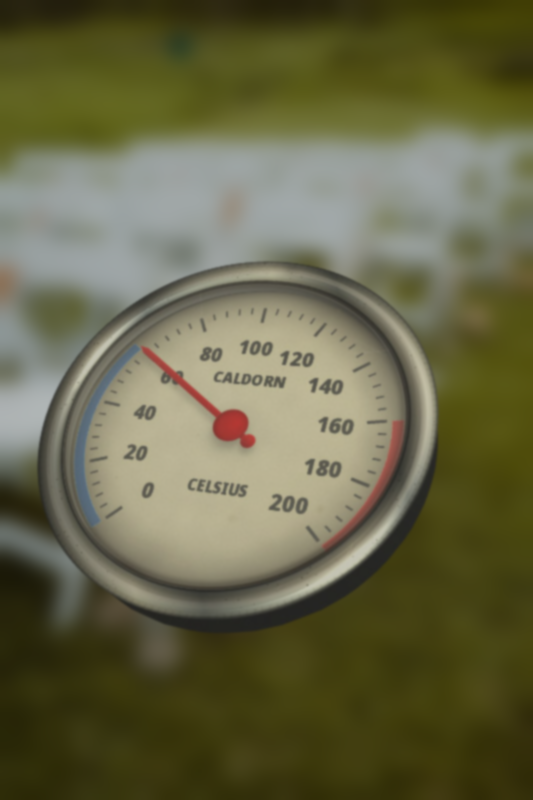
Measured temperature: 60 °C
